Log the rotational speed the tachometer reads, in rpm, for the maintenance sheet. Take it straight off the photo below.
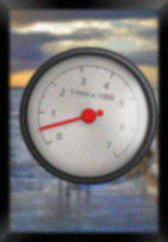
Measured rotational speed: 500 rpm
